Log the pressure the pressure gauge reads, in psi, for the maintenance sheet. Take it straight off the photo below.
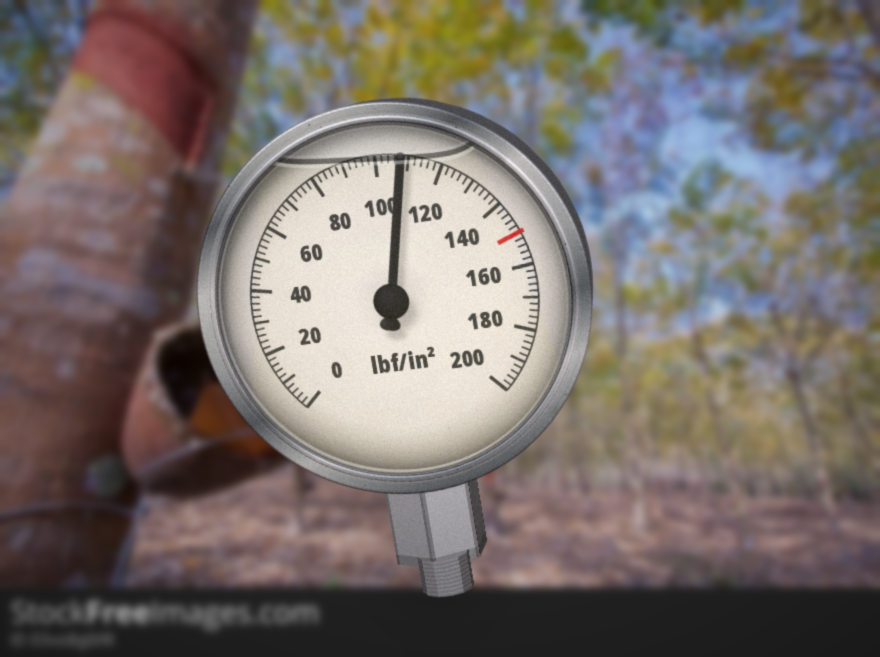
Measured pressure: 108 psi
